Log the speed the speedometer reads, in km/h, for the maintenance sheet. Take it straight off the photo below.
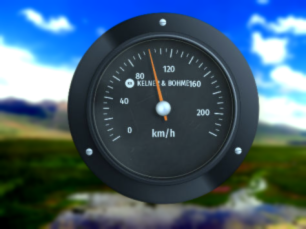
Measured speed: 100 km/h
